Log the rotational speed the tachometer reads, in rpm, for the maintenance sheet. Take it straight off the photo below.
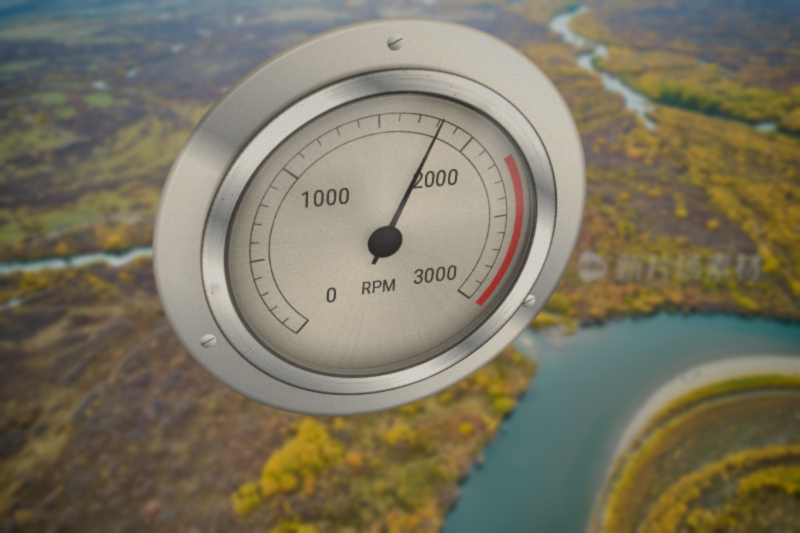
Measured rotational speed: 1800 rpm
